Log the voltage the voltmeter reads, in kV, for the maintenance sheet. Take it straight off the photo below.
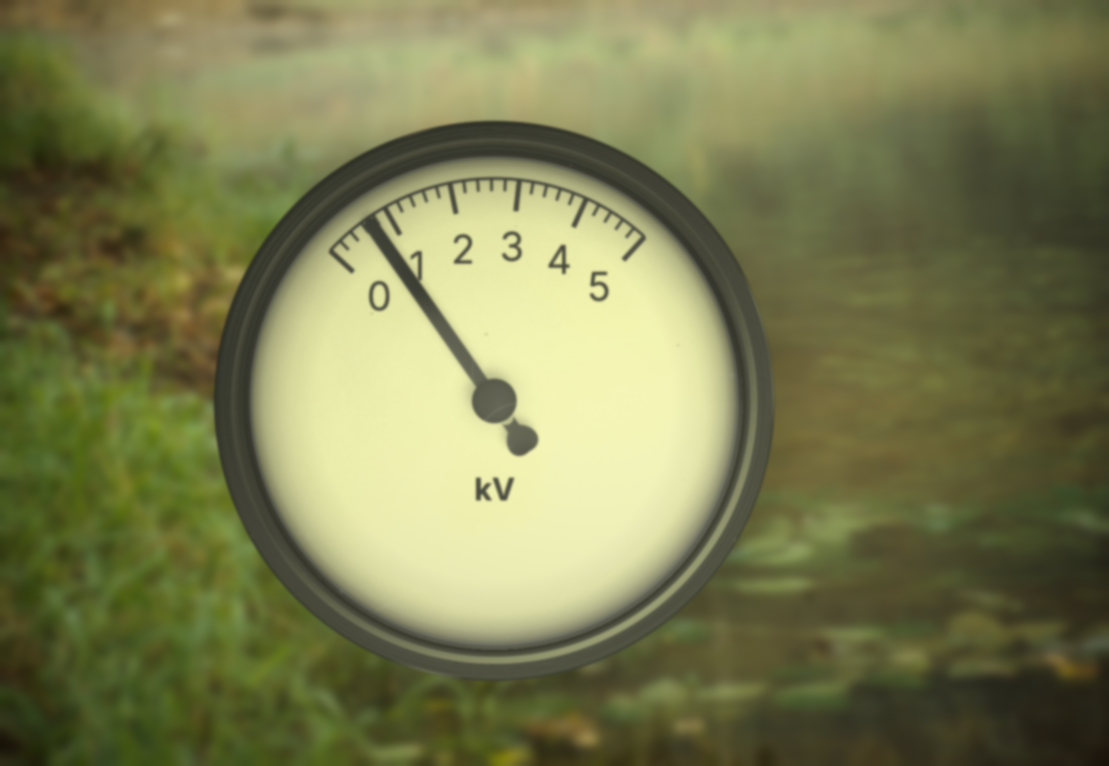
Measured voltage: 0.7 kV
